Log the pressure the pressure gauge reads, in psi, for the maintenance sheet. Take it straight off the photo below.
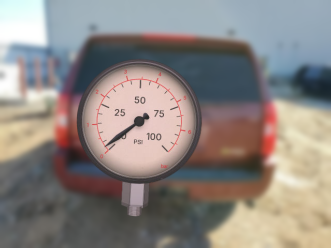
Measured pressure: 2.5 psi
